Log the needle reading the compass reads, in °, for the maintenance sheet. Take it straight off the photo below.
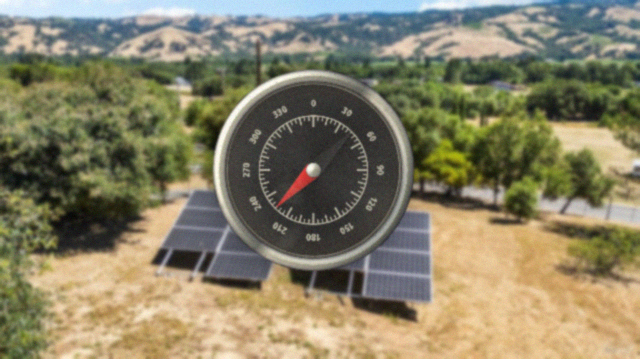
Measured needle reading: 225 °
